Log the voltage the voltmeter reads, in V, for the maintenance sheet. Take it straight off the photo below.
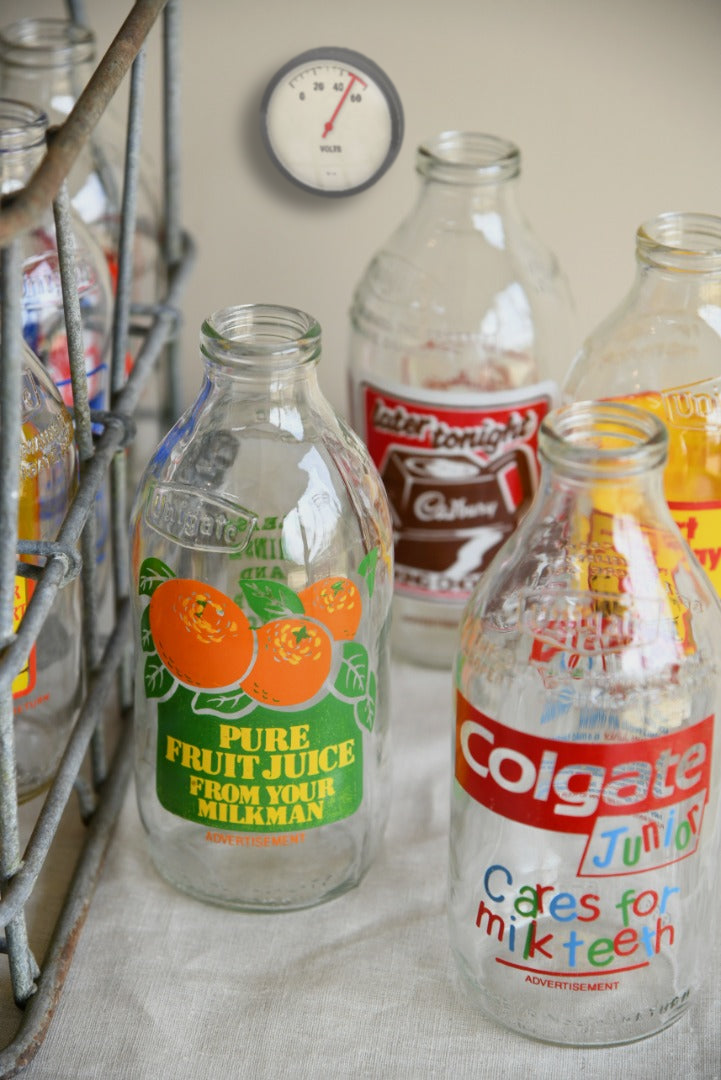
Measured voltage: 50 V
